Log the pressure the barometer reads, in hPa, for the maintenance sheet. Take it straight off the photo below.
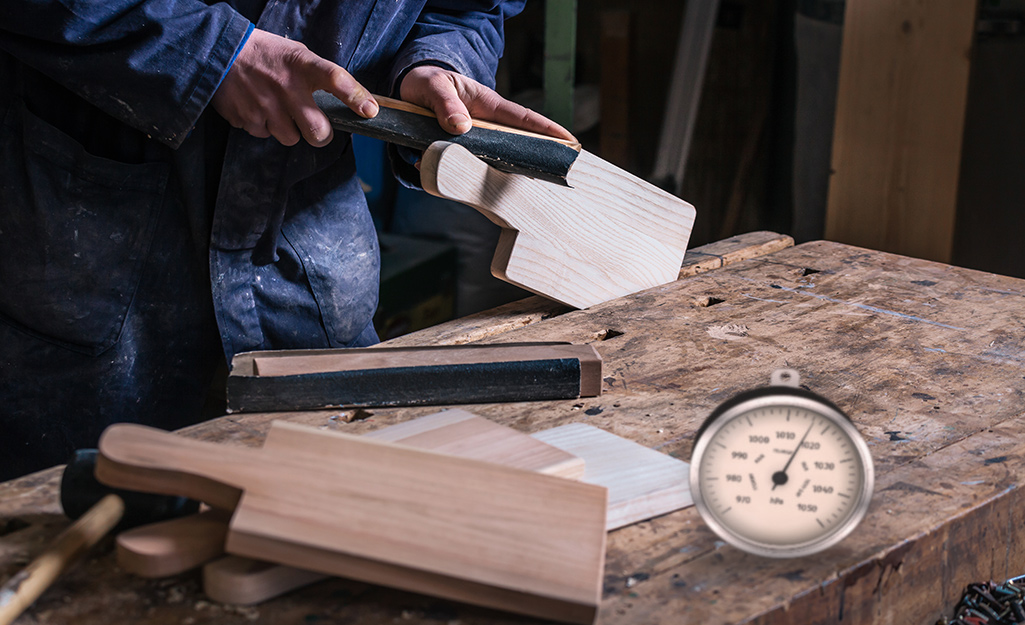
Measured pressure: 1016 hPa
